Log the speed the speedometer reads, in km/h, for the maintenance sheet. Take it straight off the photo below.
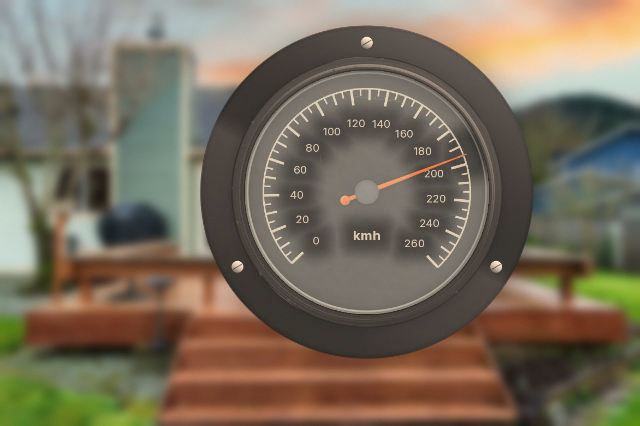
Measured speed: 195 km/h
